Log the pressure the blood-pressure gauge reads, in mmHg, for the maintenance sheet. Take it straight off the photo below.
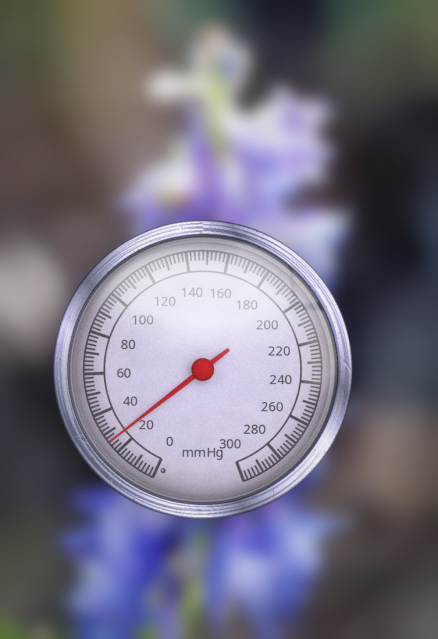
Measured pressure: 26 mmHg
